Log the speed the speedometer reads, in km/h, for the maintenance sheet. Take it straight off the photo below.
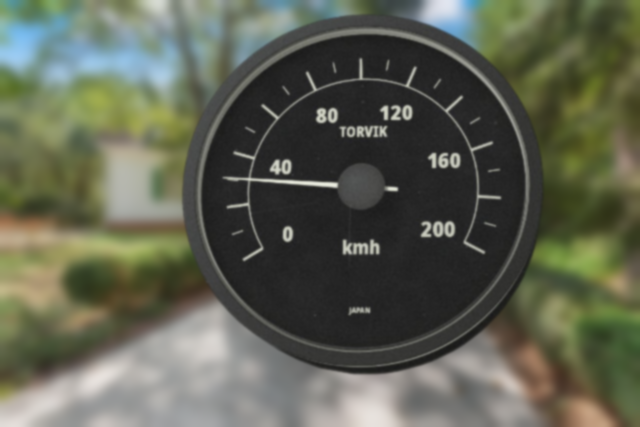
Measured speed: 30 km/h
